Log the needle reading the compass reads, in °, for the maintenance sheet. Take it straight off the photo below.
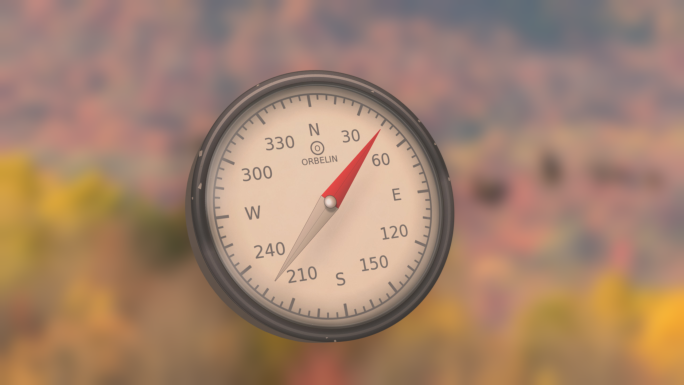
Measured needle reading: 45 °
